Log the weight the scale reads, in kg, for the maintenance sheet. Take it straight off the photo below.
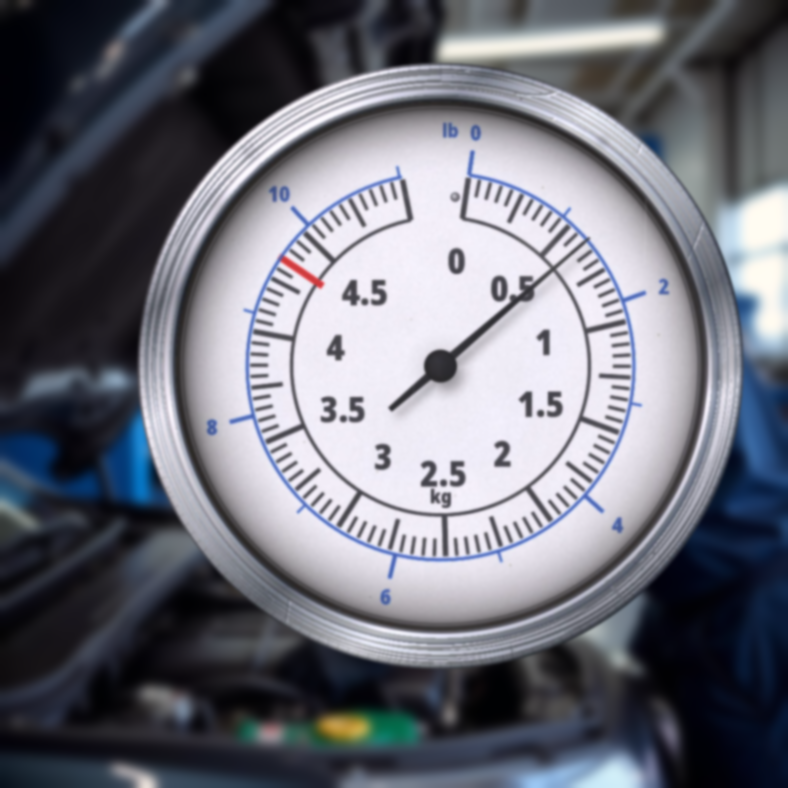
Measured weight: 0.6 kg
